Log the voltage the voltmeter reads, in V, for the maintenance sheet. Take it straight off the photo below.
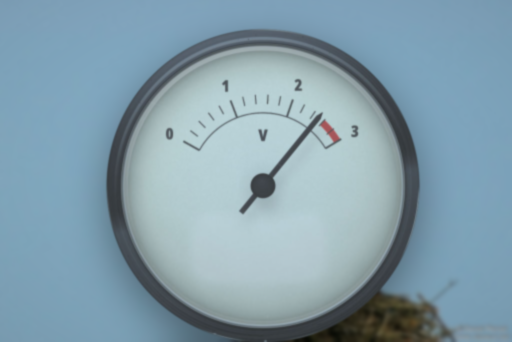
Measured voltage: 2.5 V
